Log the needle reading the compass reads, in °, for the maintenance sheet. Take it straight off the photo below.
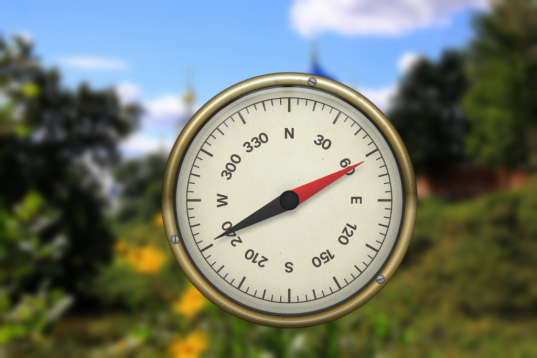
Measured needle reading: 62.5 °
